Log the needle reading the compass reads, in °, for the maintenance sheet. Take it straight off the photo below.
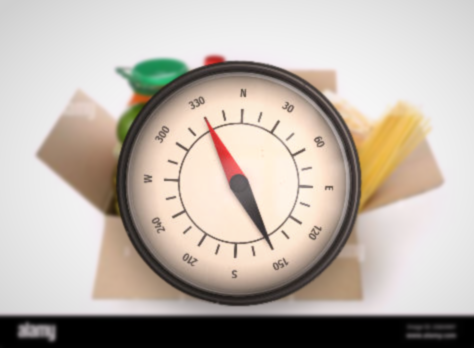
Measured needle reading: 330 °
